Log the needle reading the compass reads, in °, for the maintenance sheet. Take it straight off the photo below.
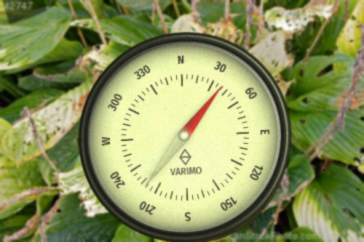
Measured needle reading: 40 °
